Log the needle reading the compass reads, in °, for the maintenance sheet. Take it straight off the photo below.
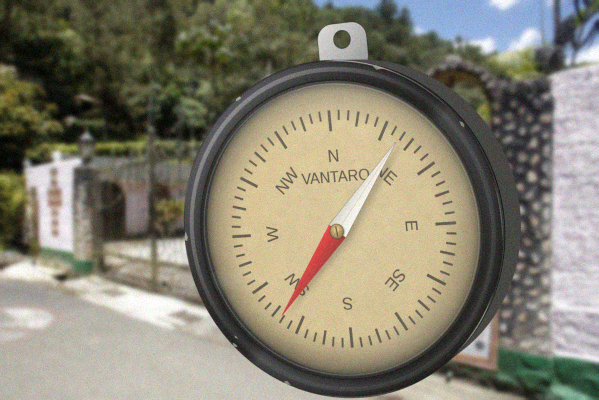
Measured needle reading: 220 °
